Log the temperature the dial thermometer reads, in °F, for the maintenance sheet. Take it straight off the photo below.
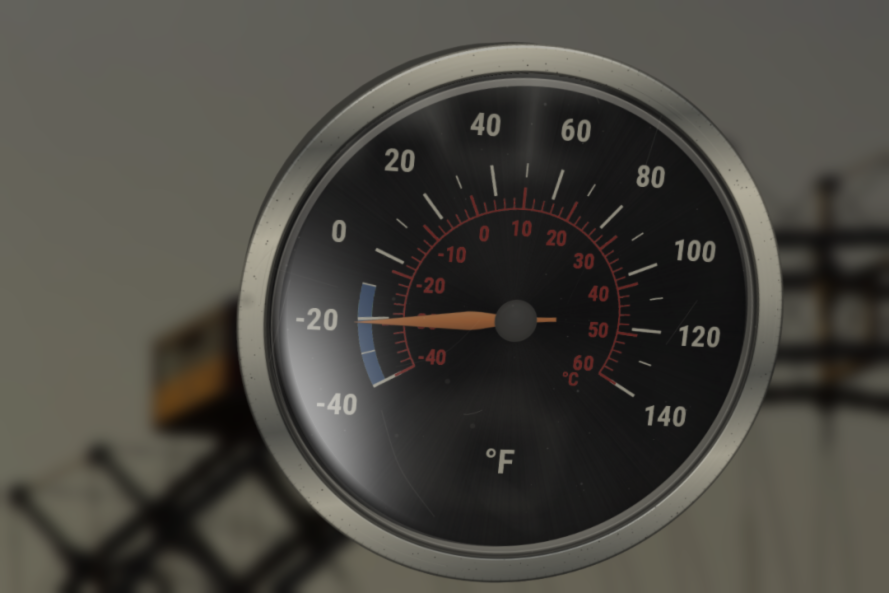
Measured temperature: -20 °F
